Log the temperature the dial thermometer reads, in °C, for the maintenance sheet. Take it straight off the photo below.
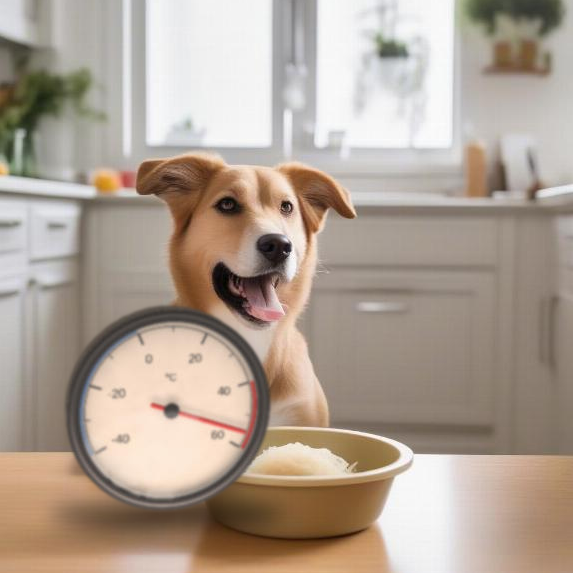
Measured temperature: 55 °C
